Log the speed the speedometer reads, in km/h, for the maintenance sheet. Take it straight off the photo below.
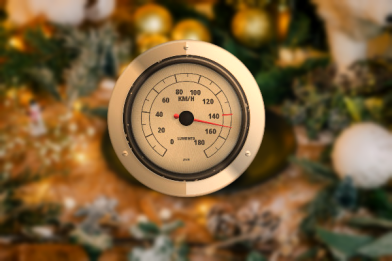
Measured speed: 150 km/h
